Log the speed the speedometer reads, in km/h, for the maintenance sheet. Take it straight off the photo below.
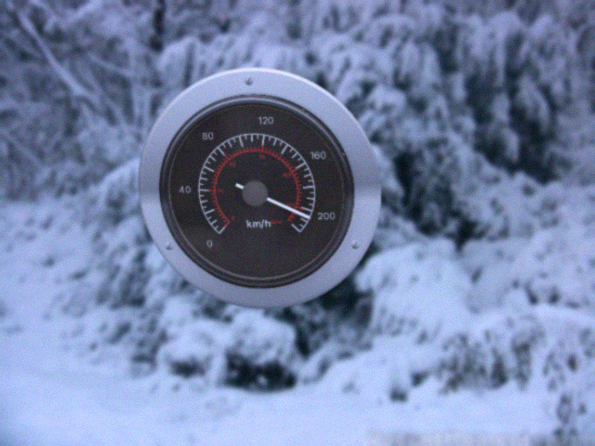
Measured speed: 205 km/h
